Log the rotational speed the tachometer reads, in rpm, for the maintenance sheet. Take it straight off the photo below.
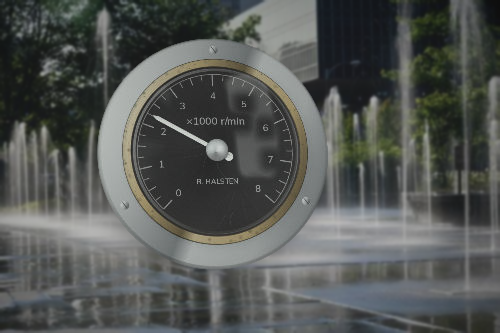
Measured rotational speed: 2250 rpm
